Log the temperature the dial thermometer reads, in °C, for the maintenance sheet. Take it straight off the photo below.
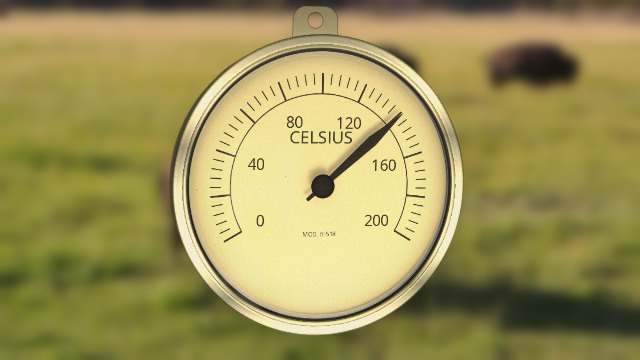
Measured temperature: 140 °C
